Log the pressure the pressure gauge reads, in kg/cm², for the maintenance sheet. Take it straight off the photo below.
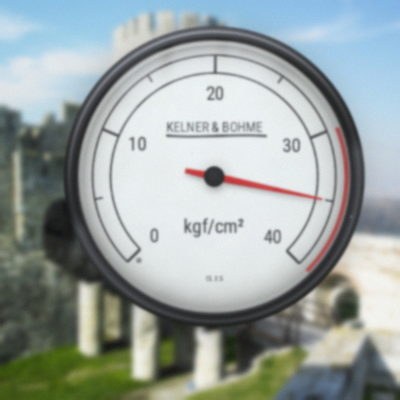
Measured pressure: 35 kg/cm²
